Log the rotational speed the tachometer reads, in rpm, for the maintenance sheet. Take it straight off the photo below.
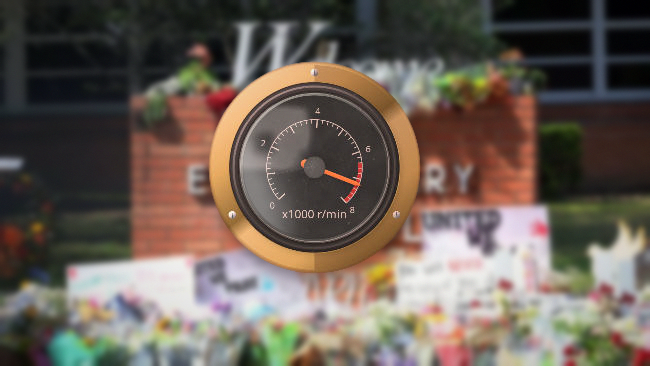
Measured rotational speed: 7200 rpm
